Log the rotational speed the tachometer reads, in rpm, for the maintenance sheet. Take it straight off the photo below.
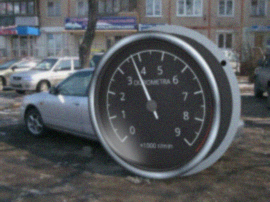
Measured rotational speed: 3750 rpm
